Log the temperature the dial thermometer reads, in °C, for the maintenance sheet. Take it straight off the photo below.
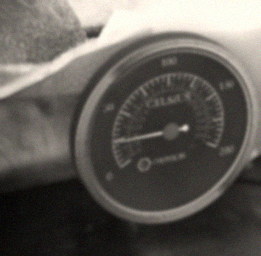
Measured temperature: 25 °C
